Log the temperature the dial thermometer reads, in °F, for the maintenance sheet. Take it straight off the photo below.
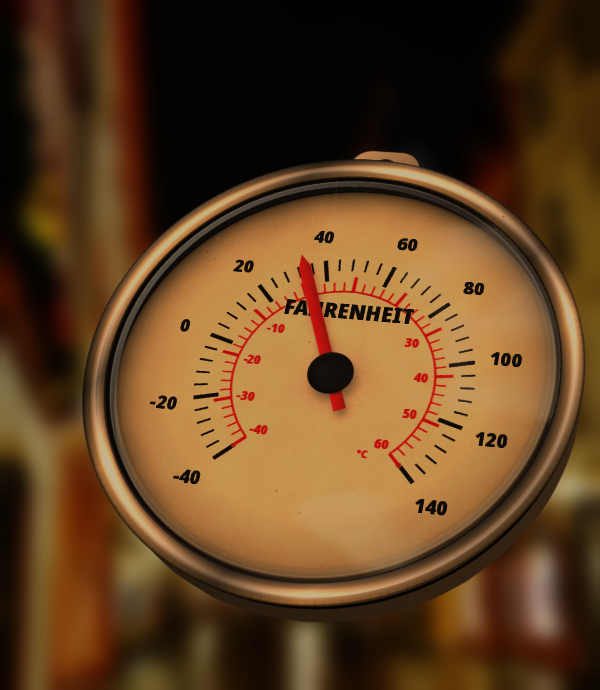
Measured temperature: 34 °F
